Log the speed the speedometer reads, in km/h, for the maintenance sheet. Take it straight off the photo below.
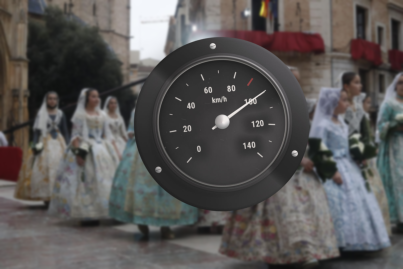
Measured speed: 100 km/h
